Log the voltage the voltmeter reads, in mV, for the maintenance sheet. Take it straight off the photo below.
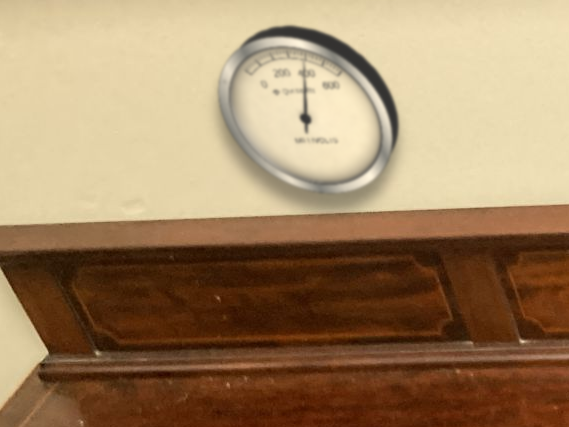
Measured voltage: 400 mV
